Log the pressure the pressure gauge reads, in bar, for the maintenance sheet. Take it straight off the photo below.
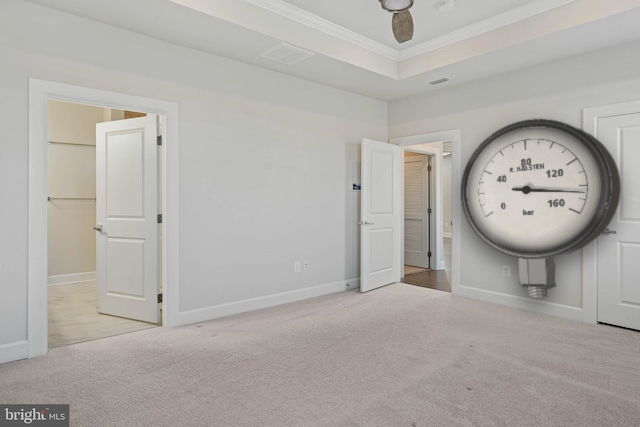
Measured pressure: 145 bar
